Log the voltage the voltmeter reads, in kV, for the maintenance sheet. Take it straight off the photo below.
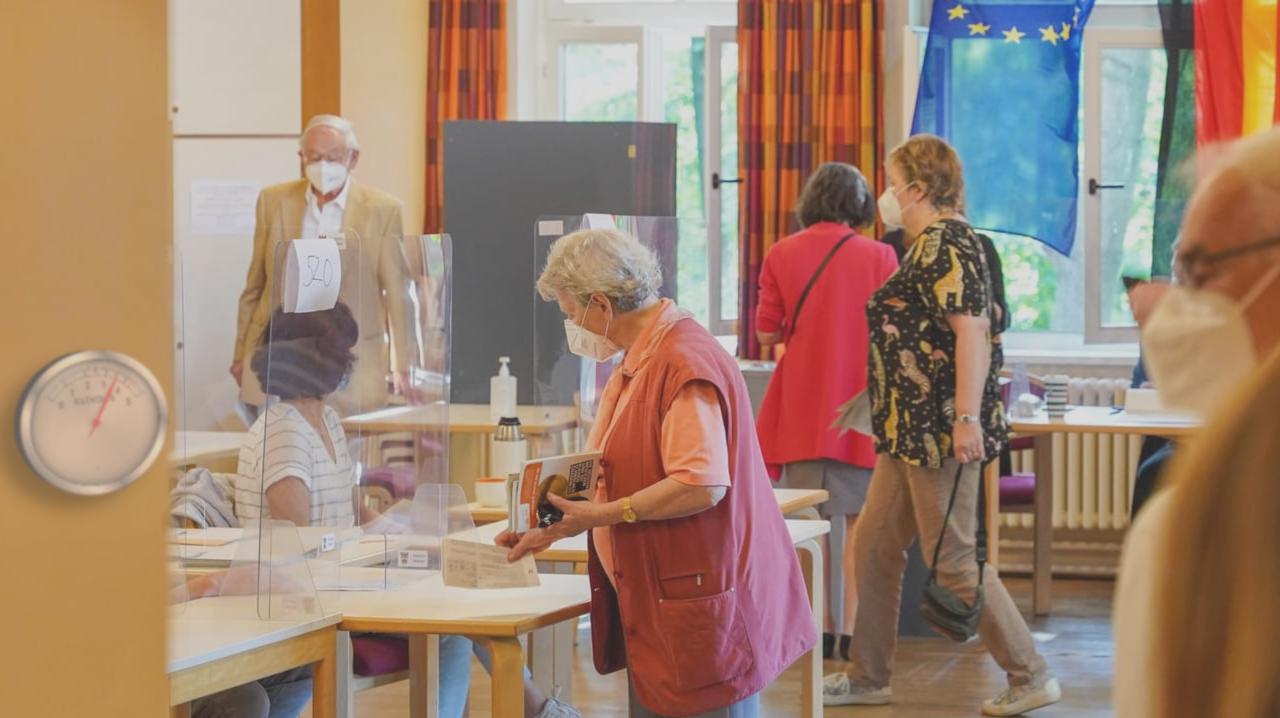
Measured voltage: 3.5 kV
